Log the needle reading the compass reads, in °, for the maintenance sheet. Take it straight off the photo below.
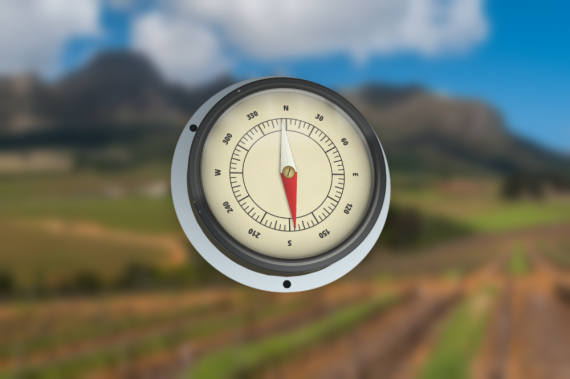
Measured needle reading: 175 °
